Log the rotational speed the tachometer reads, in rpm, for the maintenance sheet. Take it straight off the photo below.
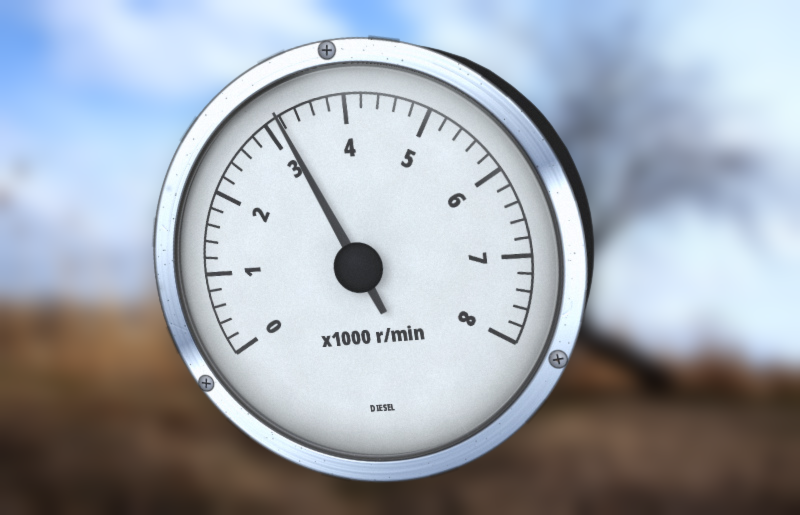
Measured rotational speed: 3200 rpm
